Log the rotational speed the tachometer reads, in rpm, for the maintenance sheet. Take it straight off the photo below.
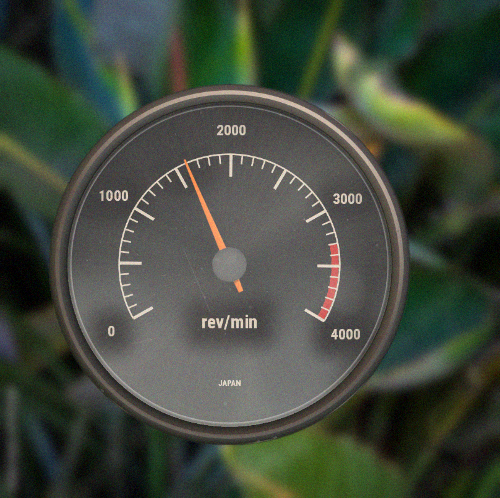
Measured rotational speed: 1600 rpm
